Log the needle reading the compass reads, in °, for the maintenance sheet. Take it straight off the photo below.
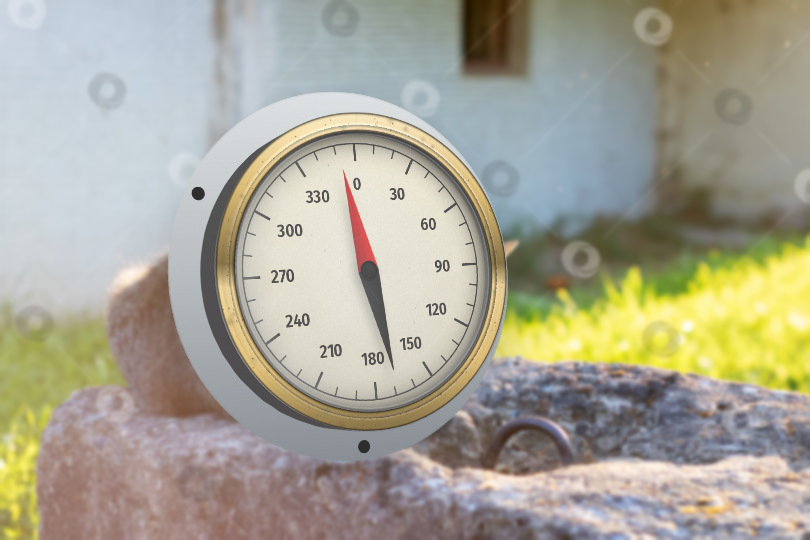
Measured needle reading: 350 °
